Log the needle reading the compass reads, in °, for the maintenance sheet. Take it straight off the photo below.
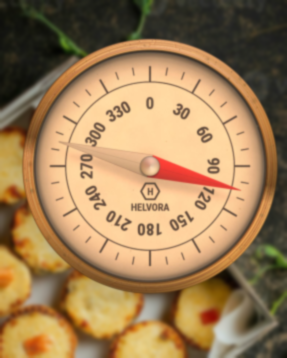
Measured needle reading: 105 °
